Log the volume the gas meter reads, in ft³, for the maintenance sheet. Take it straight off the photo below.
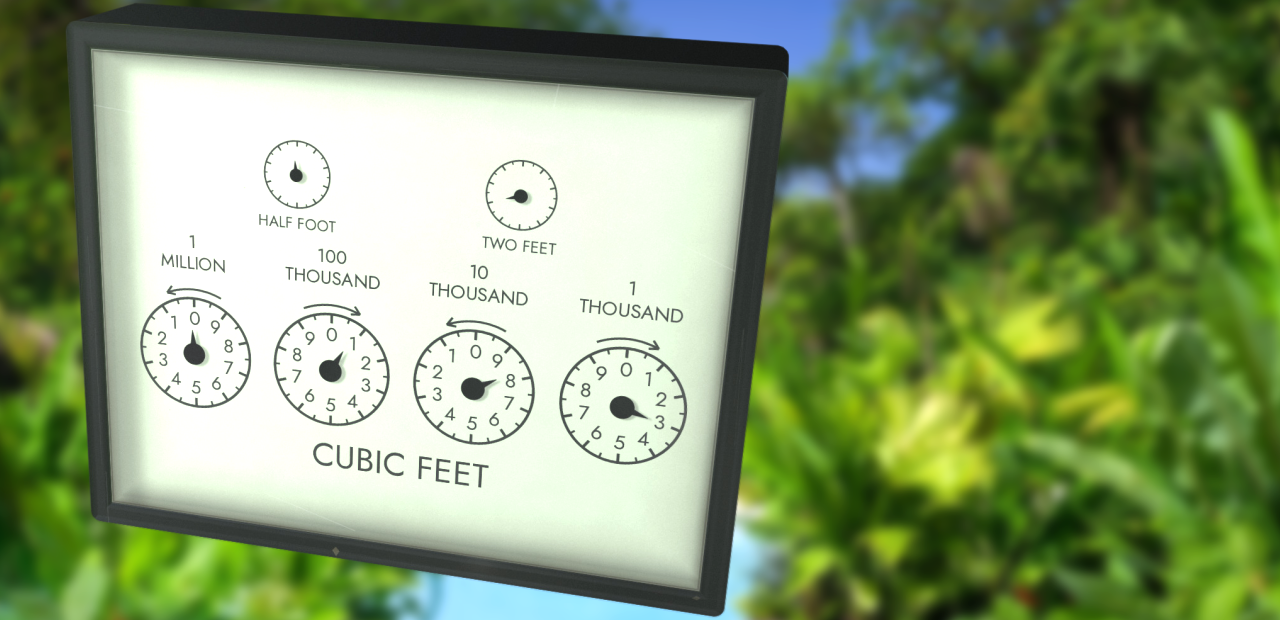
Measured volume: 8300 ft³
